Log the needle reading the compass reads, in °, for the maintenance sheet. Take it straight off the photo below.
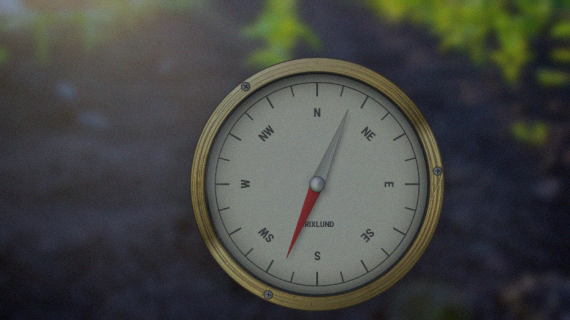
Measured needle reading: 202.5 °
